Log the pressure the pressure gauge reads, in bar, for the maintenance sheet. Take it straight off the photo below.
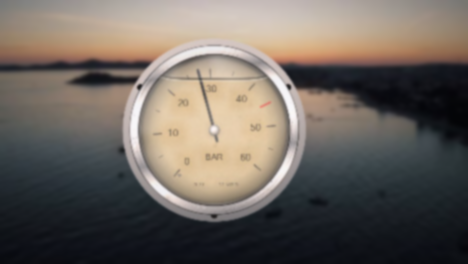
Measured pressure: 27.5 bar
